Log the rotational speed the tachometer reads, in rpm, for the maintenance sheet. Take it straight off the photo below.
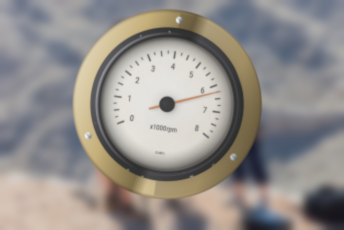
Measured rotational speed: 6250 rpm
